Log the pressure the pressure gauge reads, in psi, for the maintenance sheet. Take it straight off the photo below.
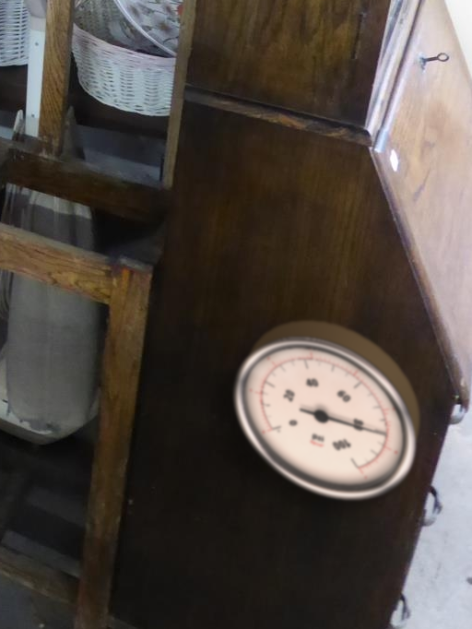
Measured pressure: 80 psi
